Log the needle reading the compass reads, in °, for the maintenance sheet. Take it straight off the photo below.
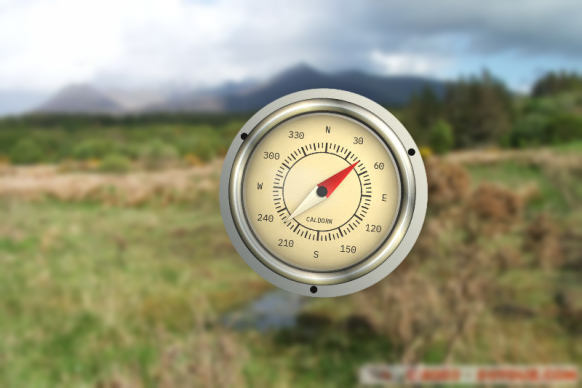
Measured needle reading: 45 °
